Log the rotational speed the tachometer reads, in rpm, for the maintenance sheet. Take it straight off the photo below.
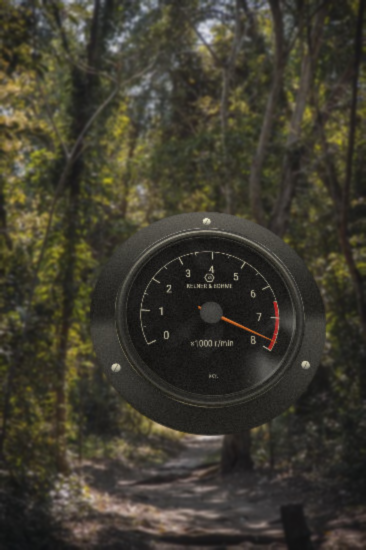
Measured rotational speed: 7750 rpm
